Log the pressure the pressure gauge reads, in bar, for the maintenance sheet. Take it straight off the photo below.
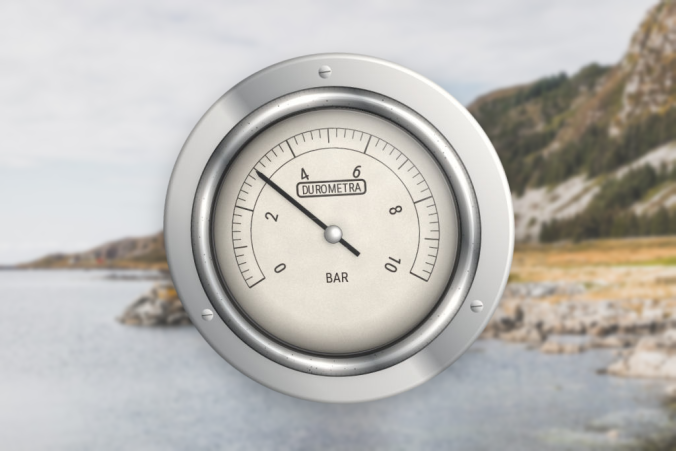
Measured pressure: 3 bar
